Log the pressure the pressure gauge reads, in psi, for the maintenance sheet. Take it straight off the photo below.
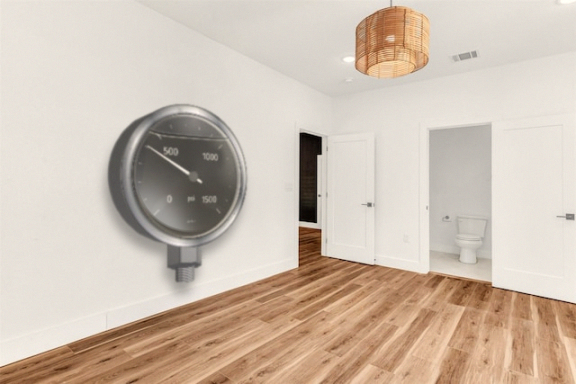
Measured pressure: 400 psi
